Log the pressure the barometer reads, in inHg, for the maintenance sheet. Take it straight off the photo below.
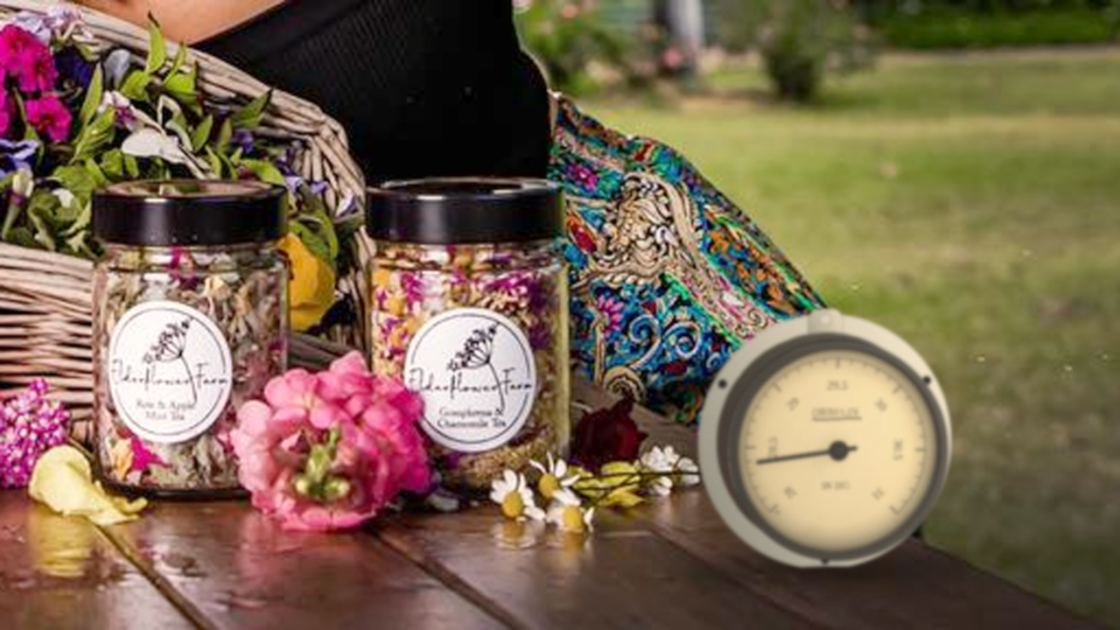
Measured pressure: 28.4 inHg
